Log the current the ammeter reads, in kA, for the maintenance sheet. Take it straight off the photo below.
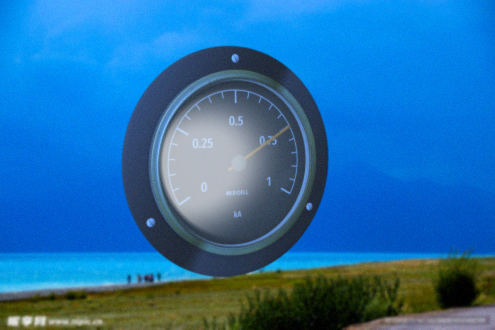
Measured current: 0.75 kA
